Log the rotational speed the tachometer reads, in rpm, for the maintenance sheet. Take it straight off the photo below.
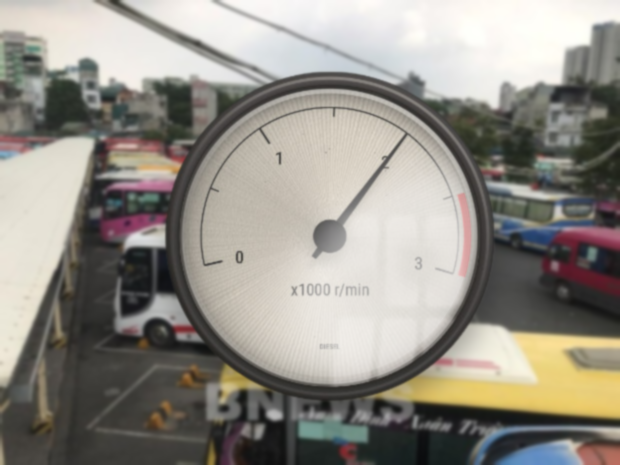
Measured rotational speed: 2000 rpm
